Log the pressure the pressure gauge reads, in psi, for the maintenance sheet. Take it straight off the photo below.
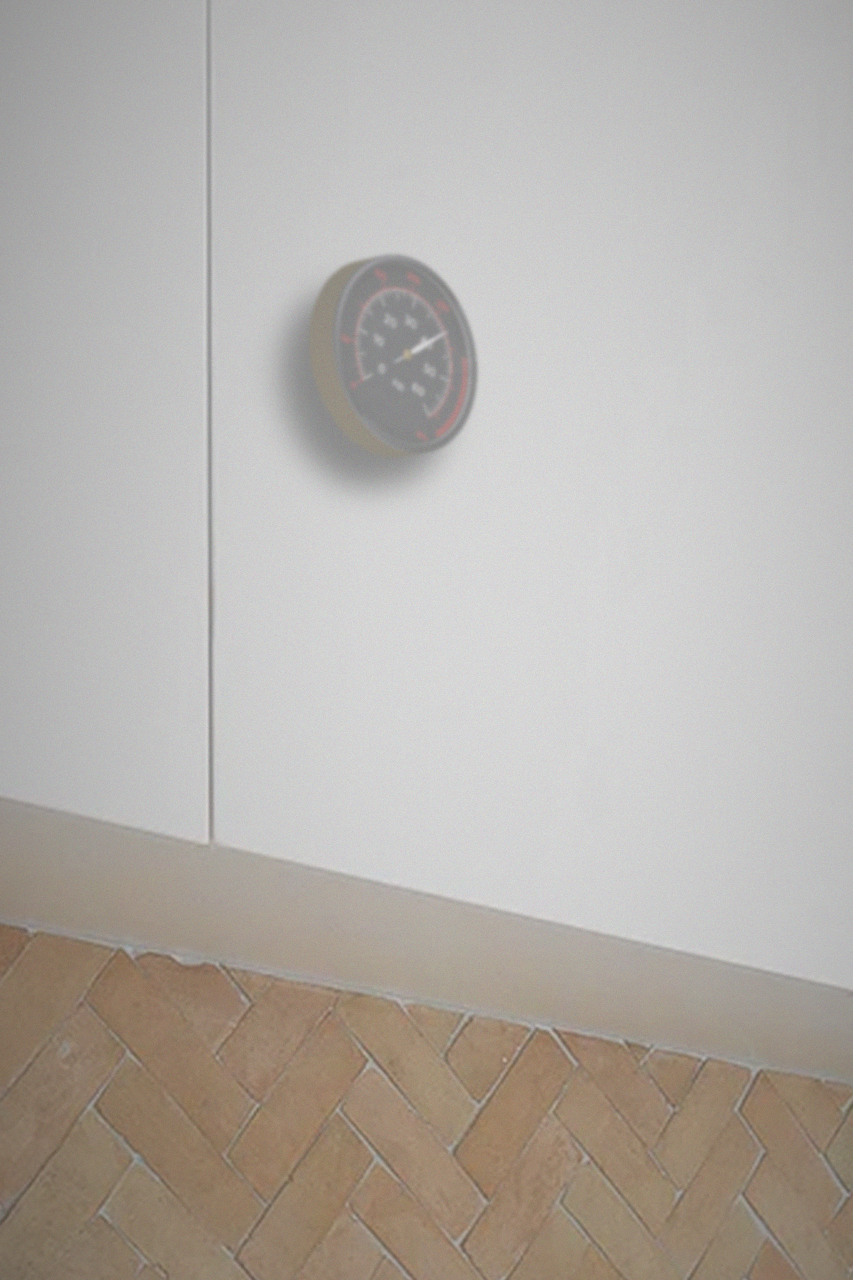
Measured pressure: 40 psi
